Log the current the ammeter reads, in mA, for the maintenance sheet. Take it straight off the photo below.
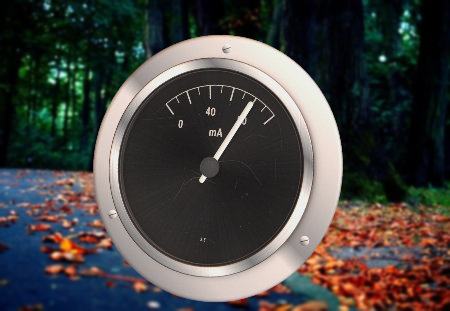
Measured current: 80 mA
